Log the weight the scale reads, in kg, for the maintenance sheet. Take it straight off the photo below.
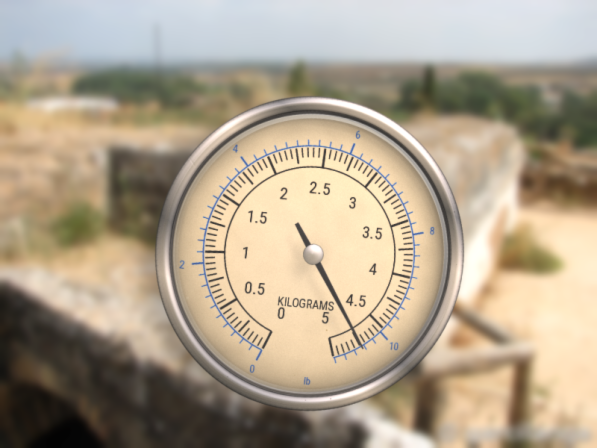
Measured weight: 4.75 kg
